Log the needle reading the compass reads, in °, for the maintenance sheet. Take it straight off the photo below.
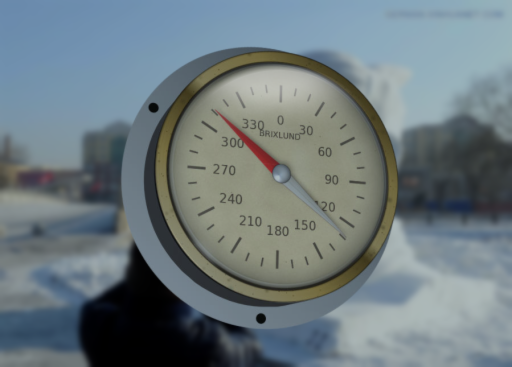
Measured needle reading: 310 °
